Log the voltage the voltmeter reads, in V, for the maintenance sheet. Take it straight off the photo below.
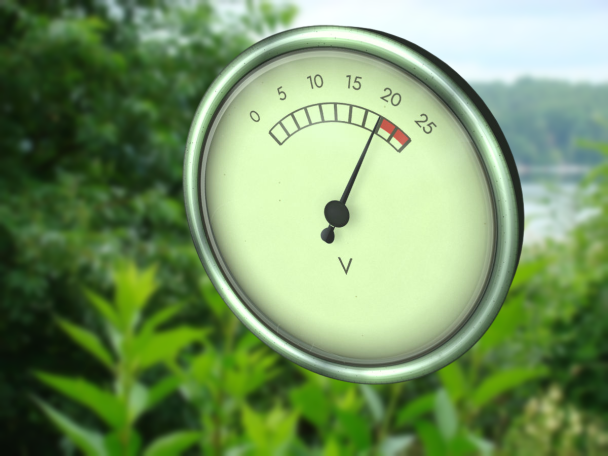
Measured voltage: 20 V
